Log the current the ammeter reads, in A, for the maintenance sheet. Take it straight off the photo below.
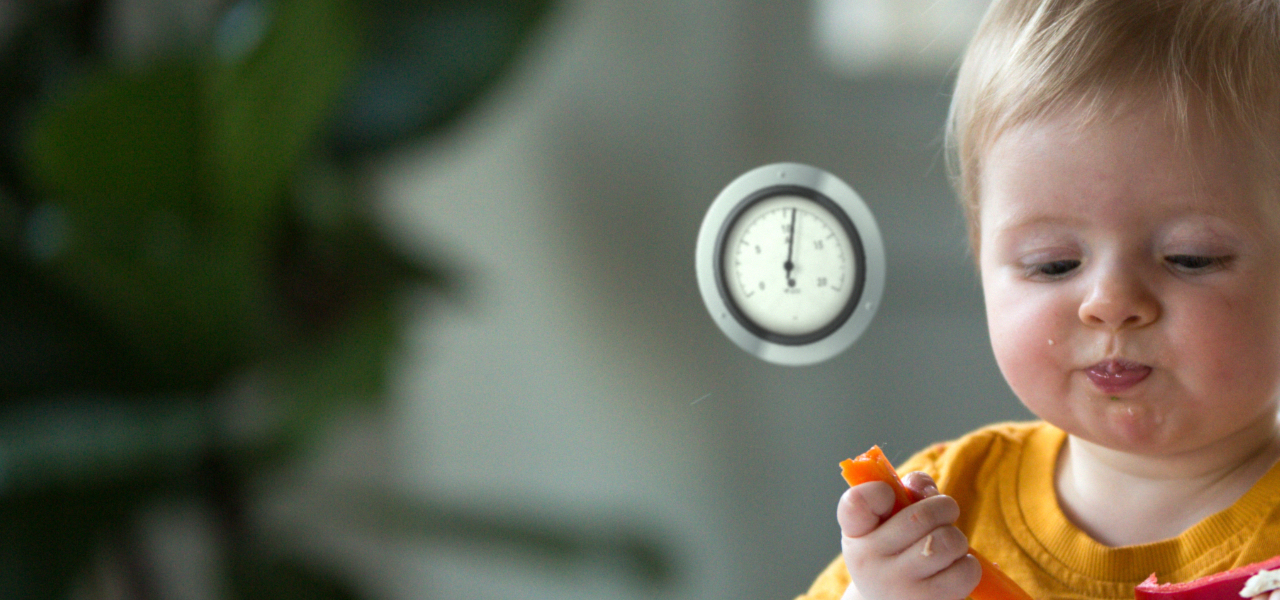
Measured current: 11 A
